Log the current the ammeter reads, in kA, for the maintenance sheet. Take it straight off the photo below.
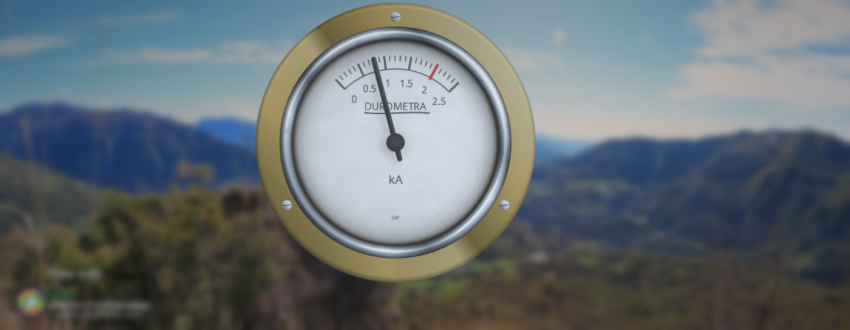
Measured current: 0.8 kA
